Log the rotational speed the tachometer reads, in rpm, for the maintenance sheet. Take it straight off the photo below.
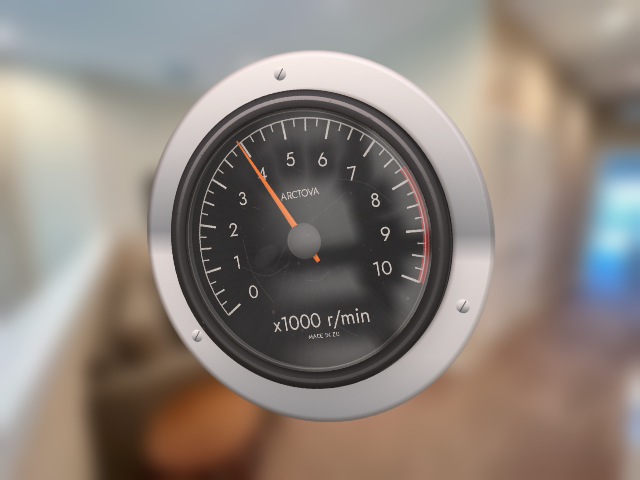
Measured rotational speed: 4000 rpm
